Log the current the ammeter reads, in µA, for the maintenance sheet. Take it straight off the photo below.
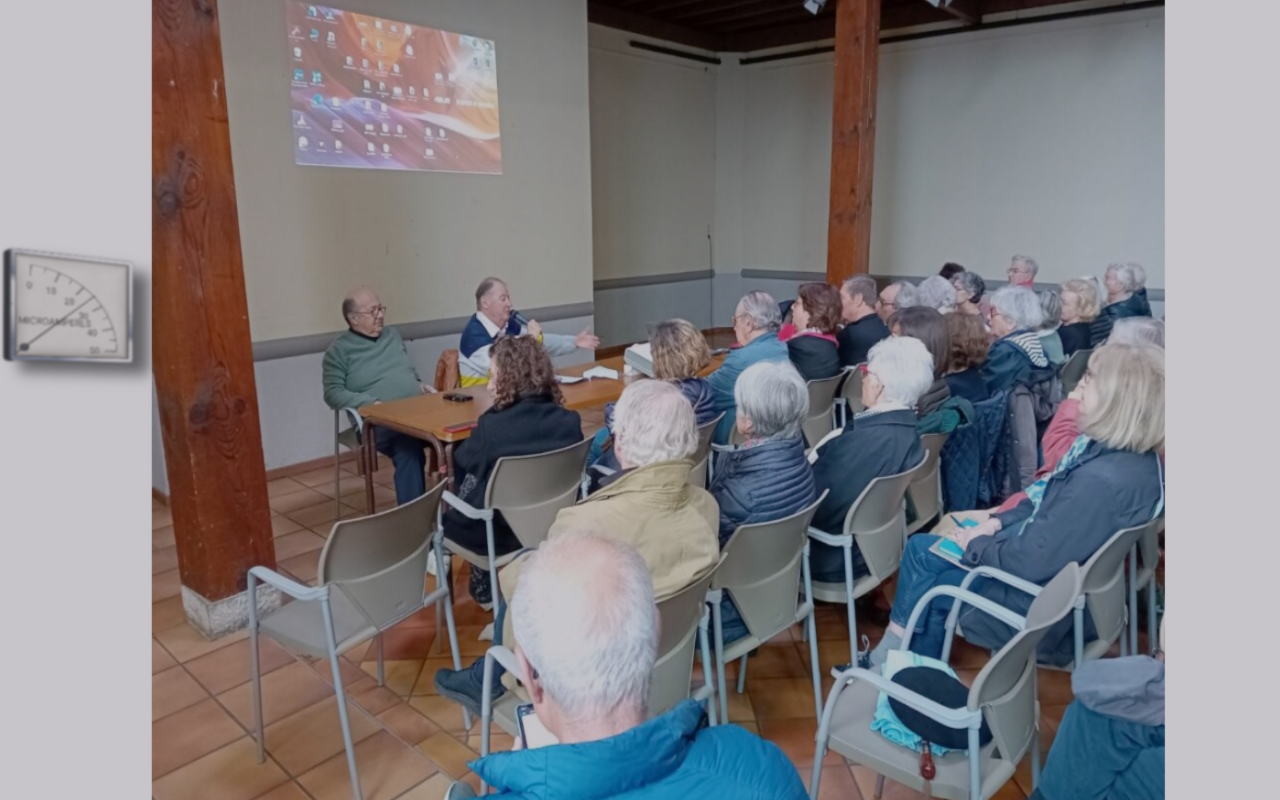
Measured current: 25 µA
